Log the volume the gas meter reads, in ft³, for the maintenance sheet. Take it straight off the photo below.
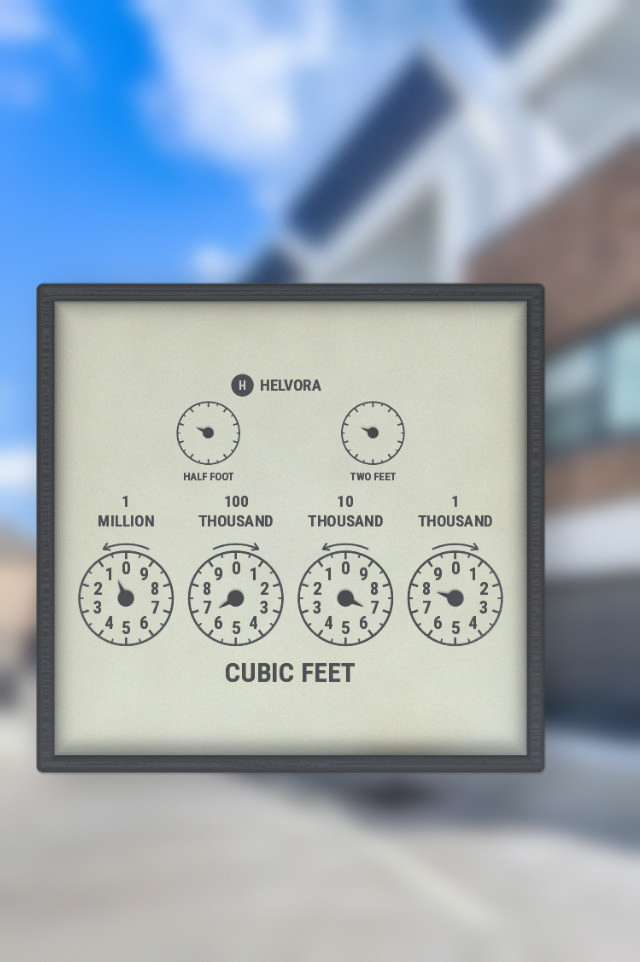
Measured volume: 66800 ft³
